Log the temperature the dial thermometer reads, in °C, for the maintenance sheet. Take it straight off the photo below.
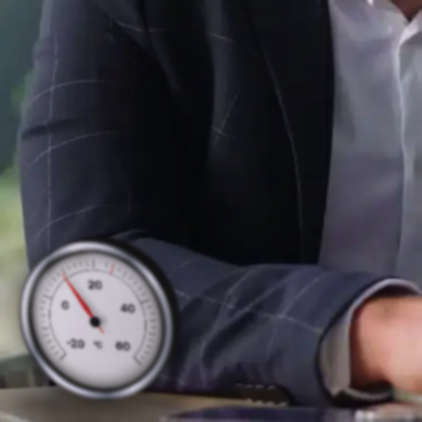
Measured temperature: 10 °C
